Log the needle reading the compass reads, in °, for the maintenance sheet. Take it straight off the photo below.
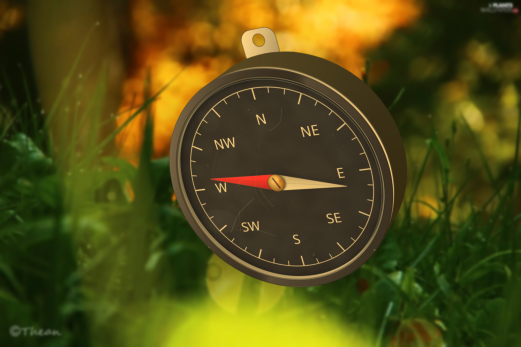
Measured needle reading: 280 °
